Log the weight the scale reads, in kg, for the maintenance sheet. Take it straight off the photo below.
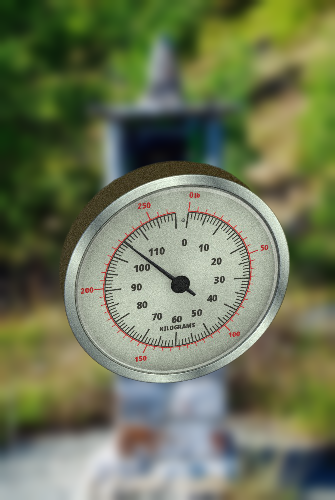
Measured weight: 105 kg
